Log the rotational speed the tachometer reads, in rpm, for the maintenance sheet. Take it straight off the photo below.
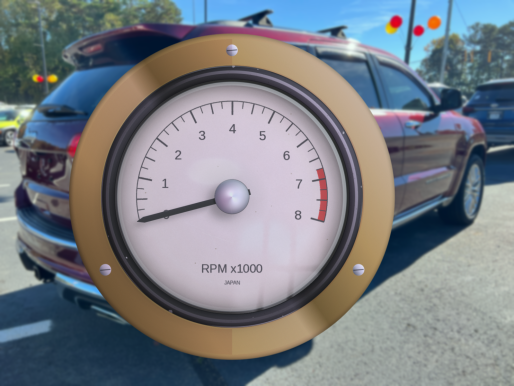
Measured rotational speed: 0 rpm
